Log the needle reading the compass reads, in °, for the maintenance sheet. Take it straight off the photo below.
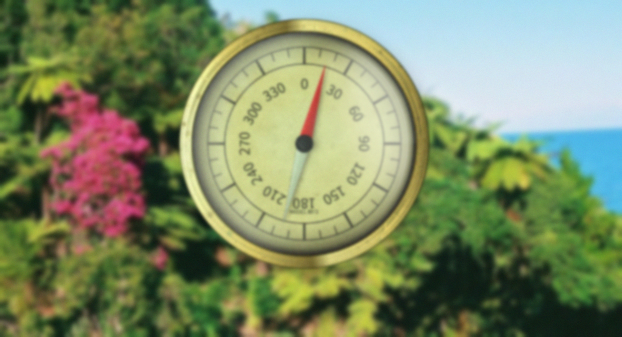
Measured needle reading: 15 °
